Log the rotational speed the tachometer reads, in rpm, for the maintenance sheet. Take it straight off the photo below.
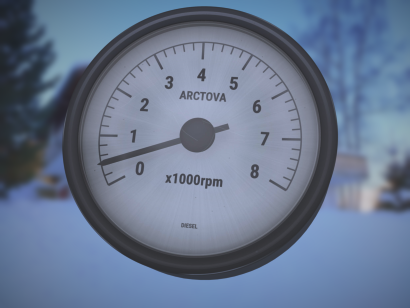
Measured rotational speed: 400 rpm
